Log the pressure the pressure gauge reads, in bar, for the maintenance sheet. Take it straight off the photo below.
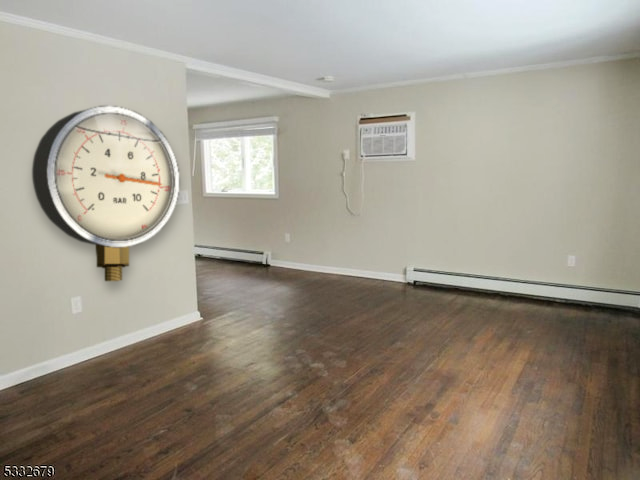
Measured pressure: 8.5 bar
